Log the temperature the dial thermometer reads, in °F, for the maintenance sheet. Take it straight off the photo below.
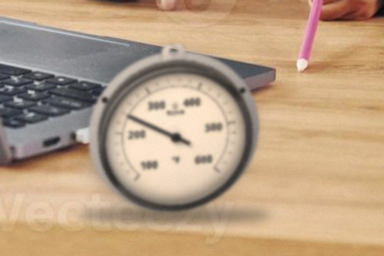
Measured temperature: 240 °F
